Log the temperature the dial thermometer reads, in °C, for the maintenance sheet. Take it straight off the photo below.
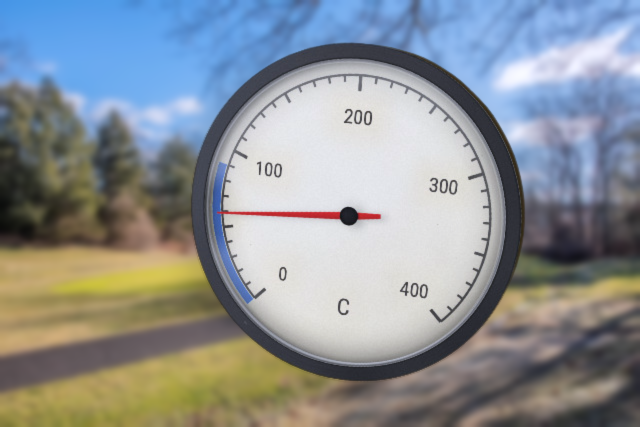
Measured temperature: 60 °C
